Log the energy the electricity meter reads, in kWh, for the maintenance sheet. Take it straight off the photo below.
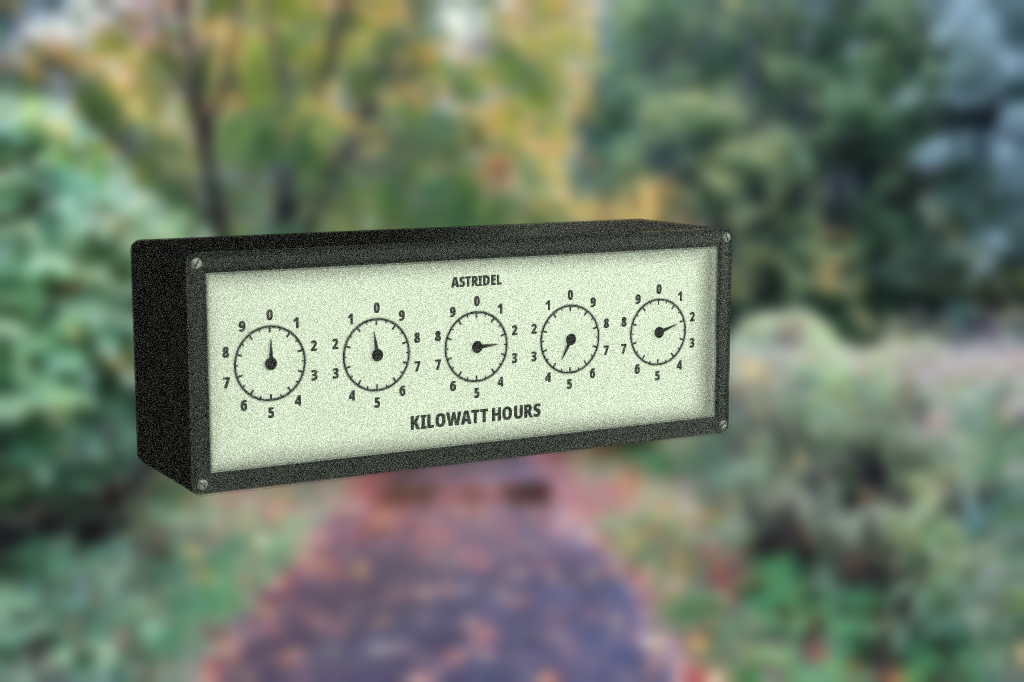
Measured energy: 242 kWh
